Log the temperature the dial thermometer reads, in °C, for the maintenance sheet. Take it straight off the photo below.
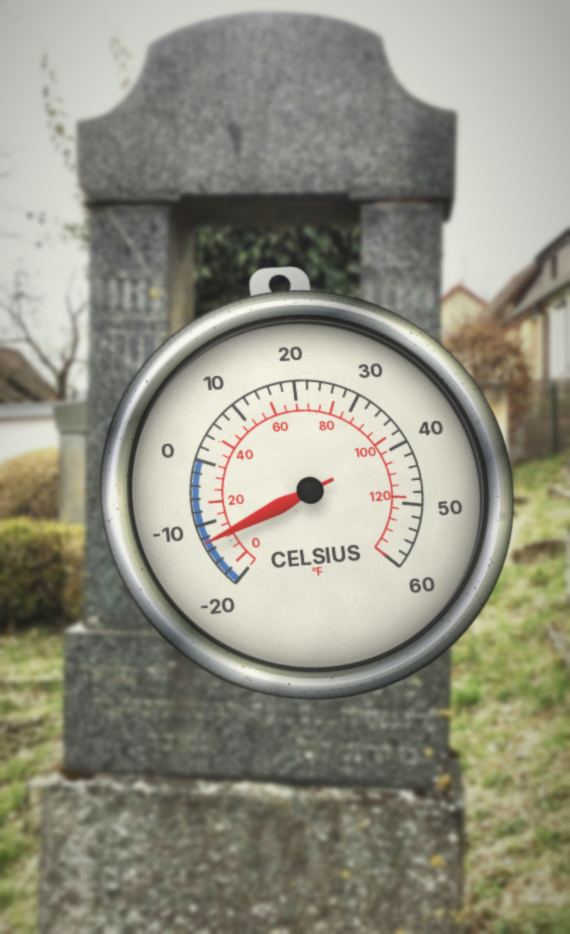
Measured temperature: -13 °C
